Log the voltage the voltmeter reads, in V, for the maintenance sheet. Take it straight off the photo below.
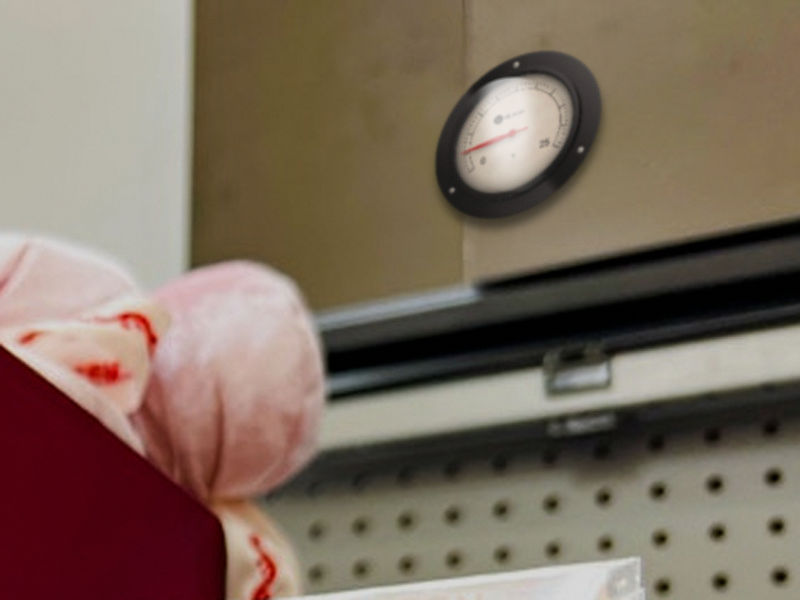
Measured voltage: 2.5 V
